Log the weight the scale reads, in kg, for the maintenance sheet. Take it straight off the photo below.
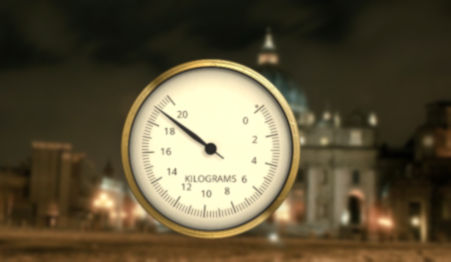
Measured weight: 19 kg
